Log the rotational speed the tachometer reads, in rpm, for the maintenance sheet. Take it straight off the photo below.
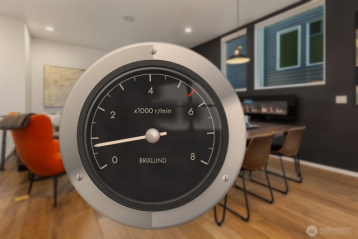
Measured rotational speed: 750 rpm
